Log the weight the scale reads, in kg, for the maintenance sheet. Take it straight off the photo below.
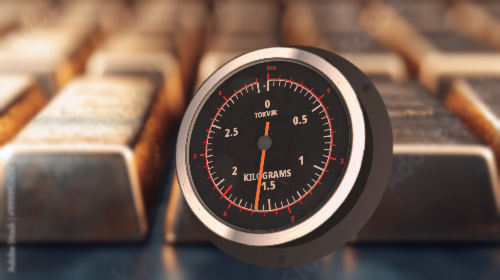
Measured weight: 1.6 kg
